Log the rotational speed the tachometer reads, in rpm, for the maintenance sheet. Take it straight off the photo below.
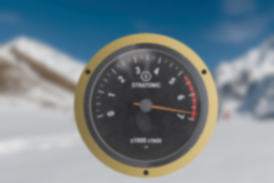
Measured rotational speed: 6750 rpm
